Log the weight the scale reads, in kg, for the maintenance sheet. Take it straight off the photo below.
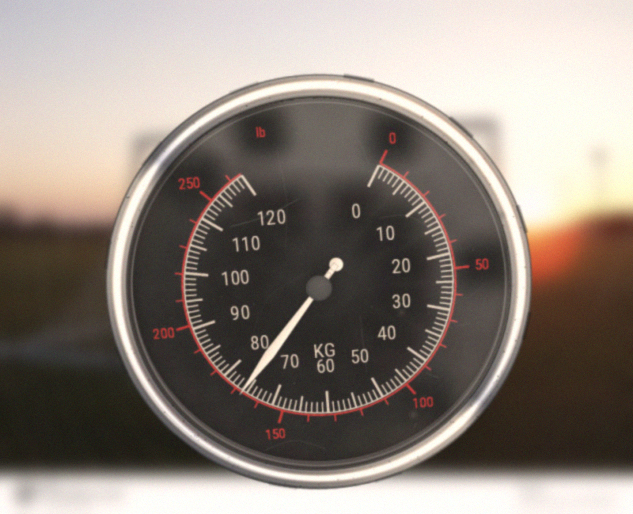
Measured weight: 76 kg
